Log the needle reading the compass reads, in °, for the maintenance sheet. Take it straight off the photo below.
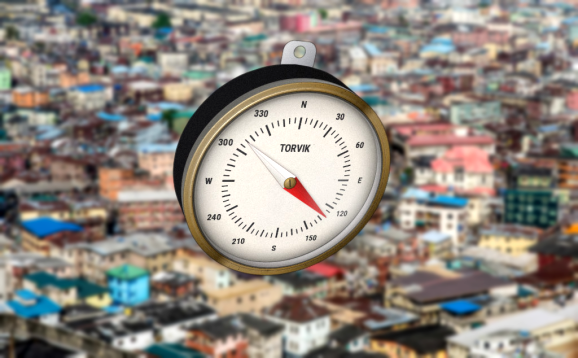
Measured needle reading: 130 °
